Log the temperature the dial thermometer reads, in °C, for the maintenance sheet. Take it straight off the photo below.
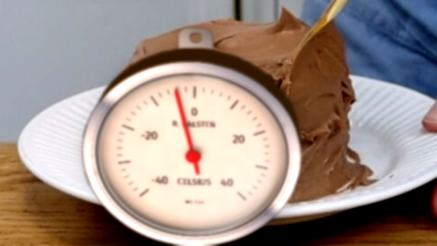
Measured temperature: -4 °C
